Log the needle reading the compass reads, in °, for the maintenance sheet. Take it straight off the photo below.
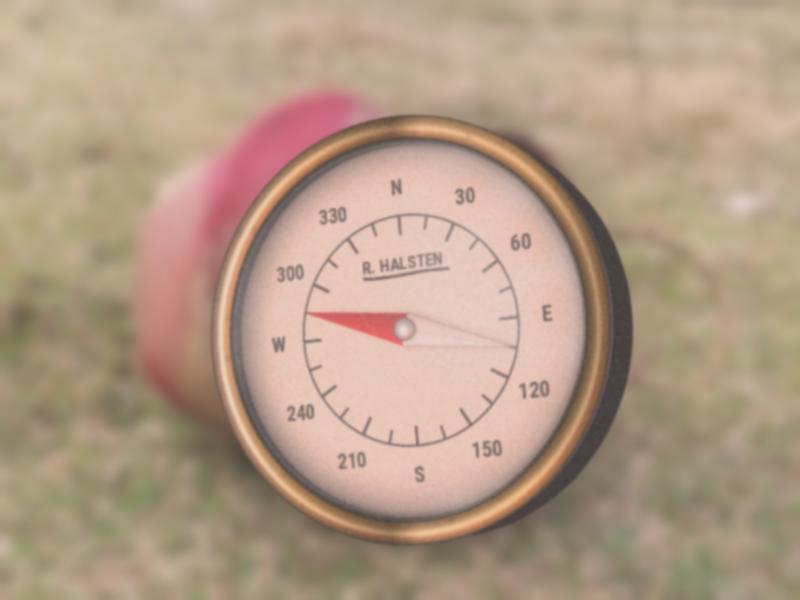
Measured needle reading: 285 °
